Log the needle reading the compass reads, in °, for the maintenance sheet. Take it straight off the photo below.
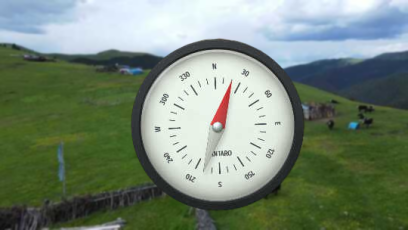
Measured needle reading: 20 °
